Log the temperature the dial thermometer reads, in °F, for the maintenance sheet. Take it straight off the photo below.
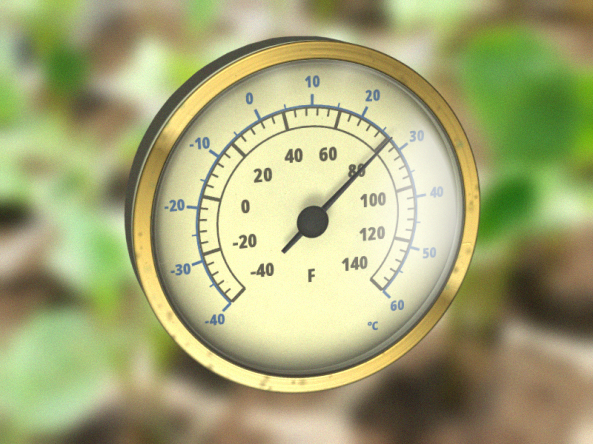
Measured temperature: 80 °F
